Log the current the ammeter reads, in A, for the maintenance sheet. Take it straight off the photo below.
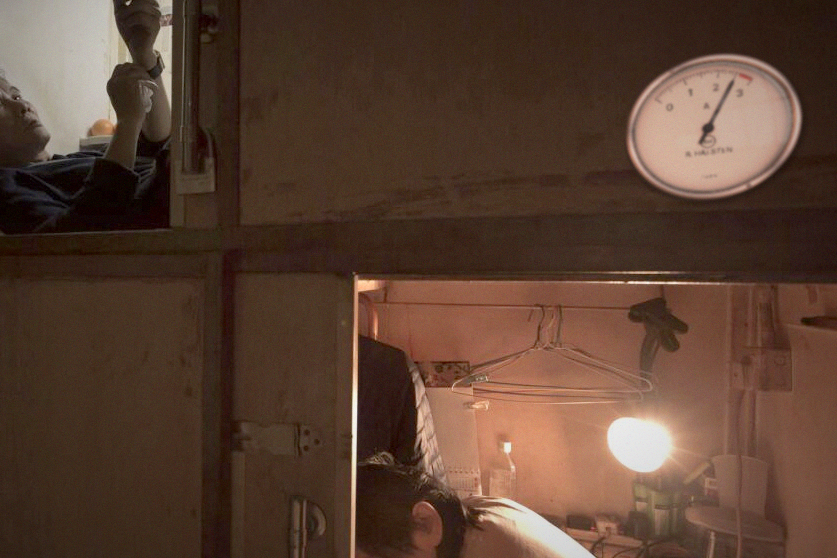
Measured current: 2.5 A
